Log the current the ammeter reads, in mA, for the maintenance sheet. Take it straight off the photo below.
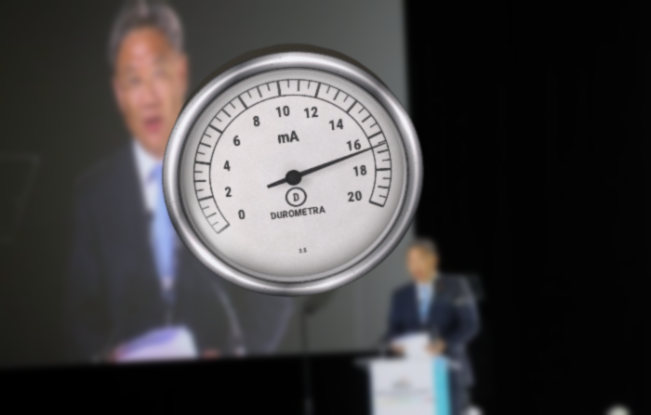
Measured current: 16.5 mA
